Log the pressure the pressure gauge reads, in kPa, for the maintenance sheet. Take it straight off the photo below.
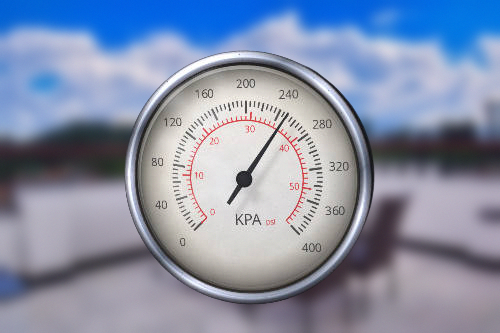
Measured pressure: 250 kPa
